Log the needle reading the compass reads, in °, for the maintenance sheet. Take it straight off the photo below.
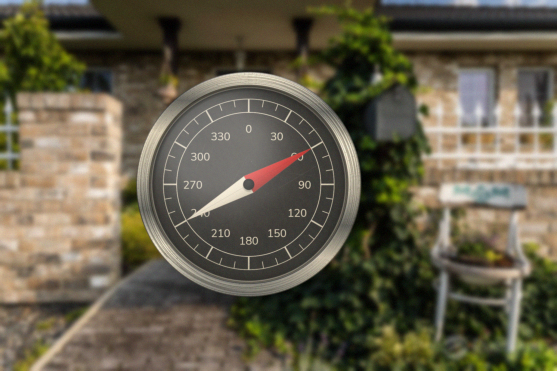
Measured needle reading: 60 °
